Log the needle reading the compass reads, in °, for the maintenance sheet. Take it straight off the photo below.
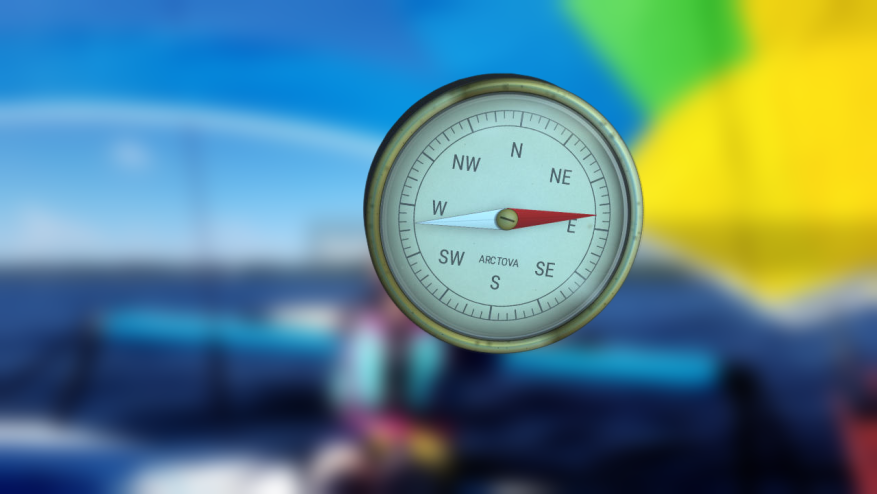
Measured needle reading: 80 °
